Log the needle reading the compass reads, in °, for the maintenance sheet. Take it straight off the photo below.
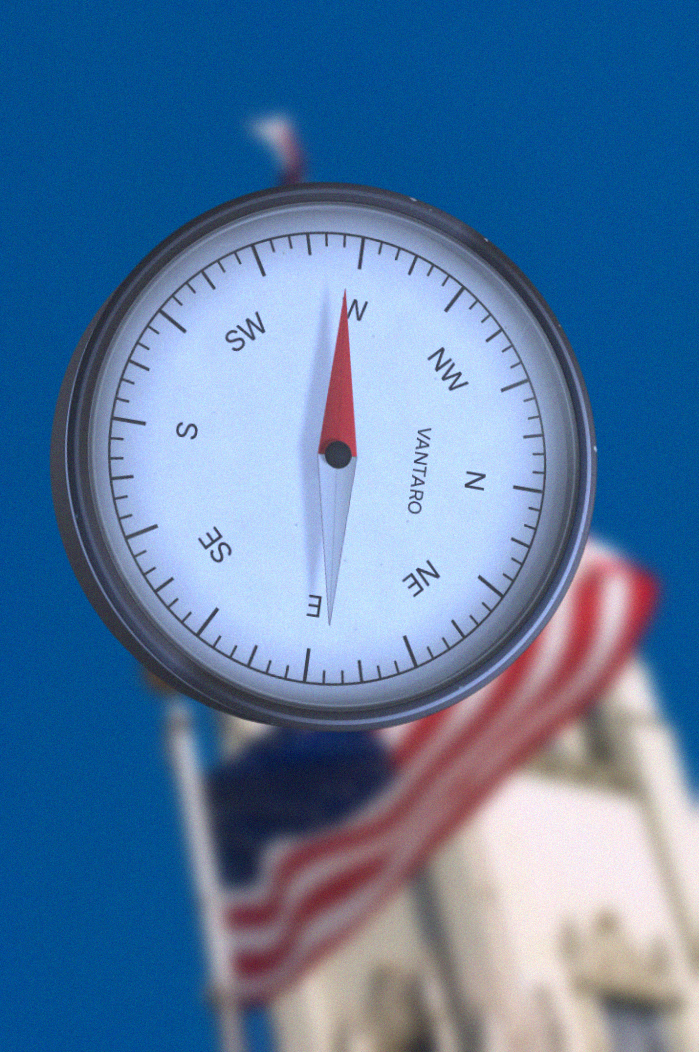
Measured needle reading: 265 °
